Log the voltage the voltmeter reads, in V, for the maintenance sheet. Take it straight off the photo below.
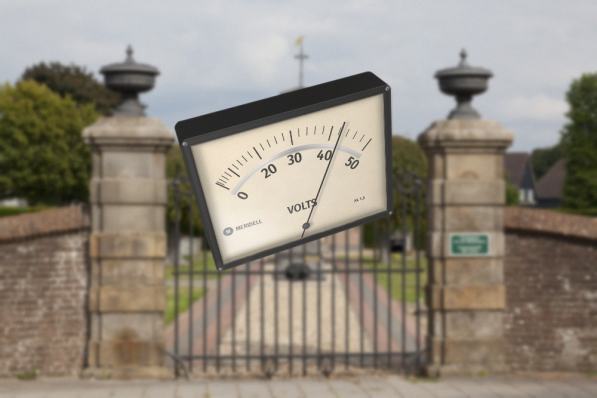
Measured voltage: 42 V
